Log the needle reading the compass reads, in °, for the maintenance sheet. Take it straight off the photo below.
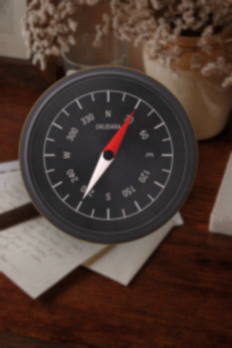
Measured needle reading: 30 °
